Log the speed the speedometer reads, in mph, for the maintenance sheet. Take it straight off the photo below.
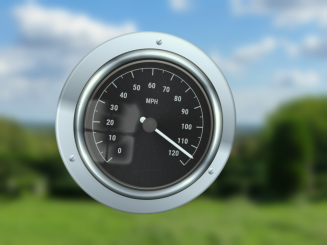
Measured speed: 115 mph
